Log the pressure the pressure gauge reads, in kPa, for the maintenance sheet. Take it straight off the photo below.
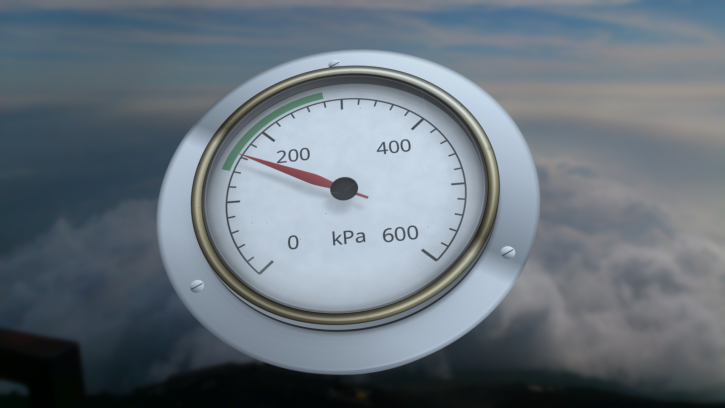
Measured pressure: 160 kPa
